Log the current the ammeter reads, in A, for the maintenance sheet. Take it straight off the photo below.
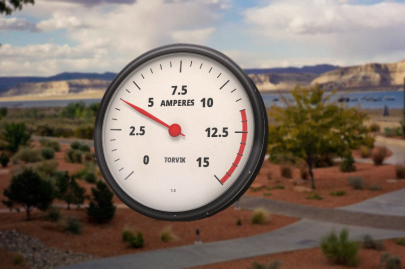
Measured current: 4 A
